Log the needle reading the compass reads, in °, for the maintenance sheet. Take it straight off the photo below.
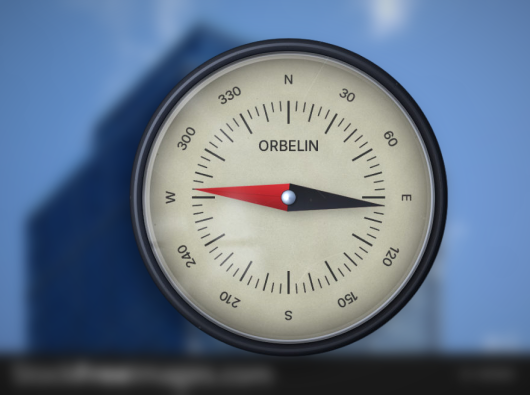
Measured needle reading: 275 °
